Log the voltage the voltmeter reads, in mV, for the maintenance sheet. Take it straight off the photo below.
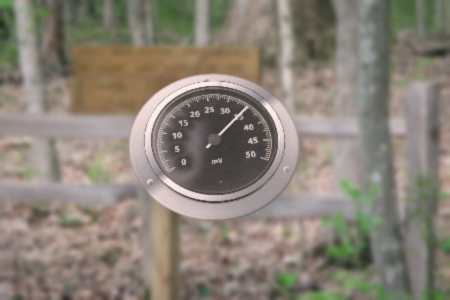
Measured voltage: 35 mV
